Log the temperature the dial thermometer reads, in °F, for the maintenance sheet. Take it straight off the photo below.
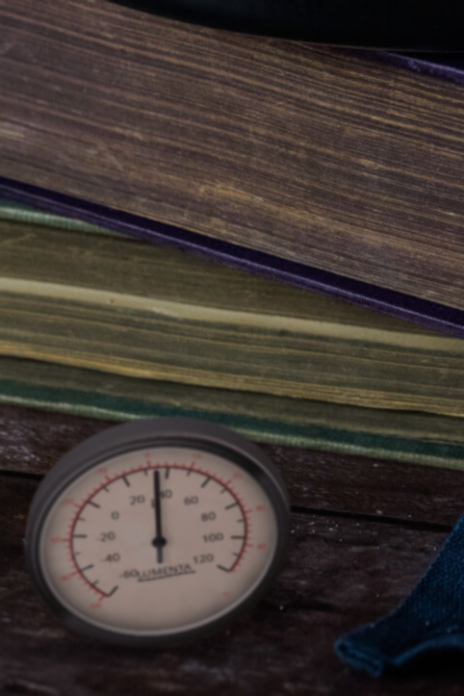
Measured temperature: 35 °F
